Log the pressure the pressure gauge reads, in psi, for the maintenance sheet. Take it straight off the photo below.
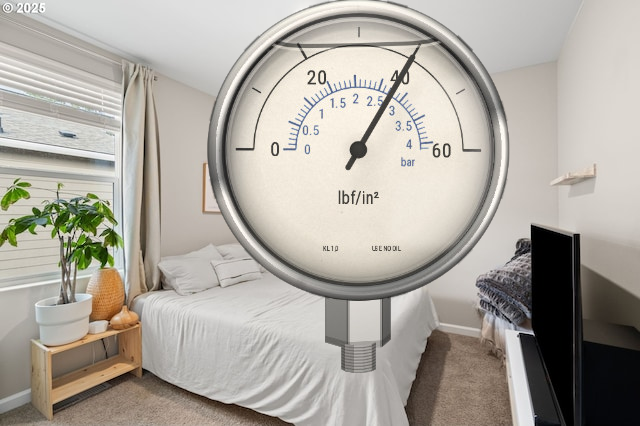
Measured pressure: 40 psi
